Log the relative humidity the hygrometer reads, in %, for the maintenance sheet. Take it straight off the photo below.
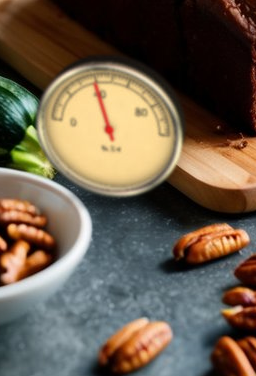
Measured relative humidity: 40 %
